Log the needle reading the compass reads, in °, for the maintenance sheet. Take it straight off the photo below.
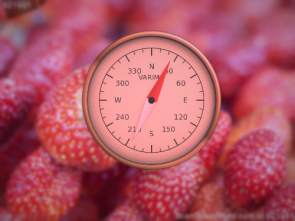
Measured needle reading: 25 °
